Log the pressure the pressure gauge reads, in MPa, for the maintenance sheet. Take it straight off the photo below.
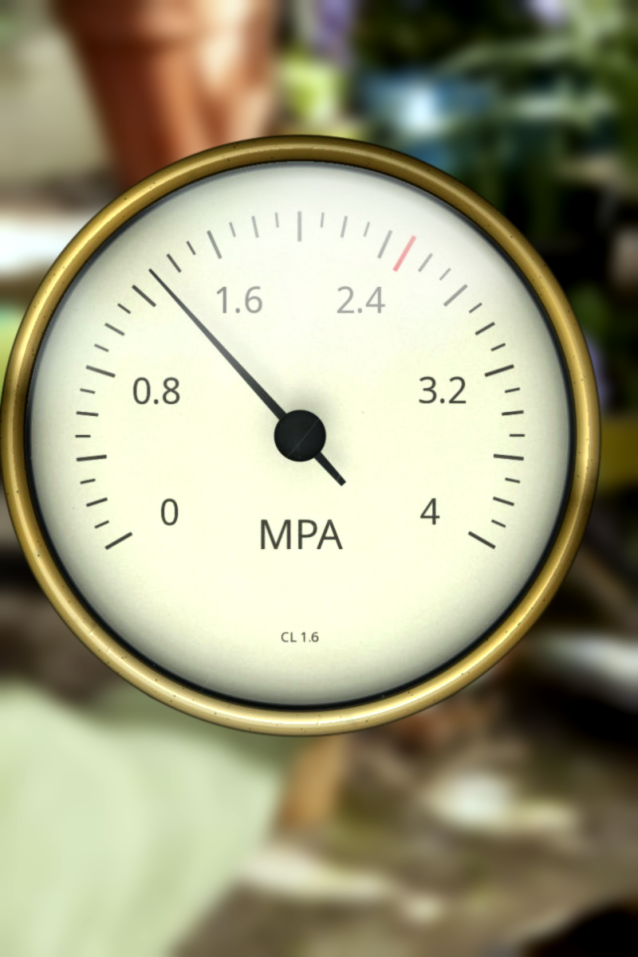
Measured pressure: 1.3 MPa
